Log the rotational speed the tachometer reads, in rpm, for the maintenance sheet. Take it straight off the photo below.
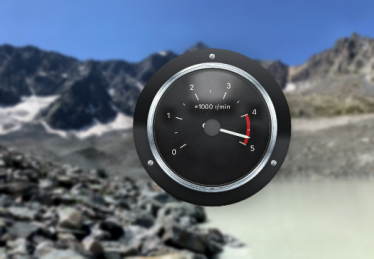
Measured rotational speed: 4750 rpm
